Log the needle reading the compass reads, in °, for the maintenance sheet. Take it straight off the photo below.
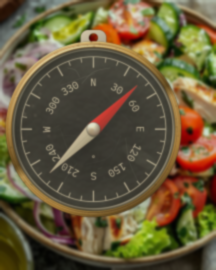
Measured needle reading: 45 °
